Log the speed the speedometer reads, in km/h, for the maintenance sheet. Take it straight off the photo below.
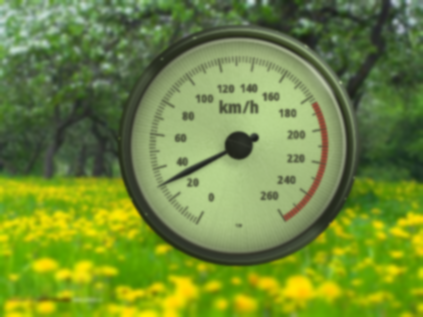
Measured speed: 30 km/h
